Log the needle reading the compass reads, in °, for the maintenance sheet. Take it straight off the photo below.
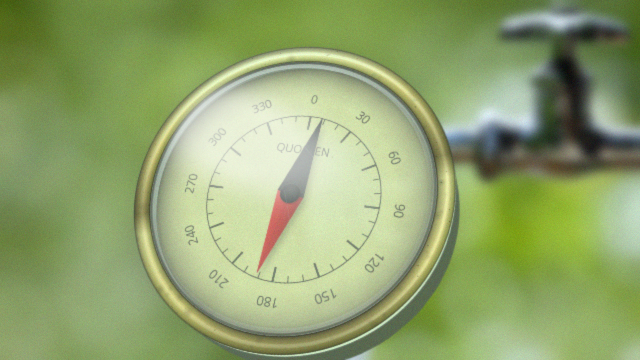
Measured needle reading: 190 °
